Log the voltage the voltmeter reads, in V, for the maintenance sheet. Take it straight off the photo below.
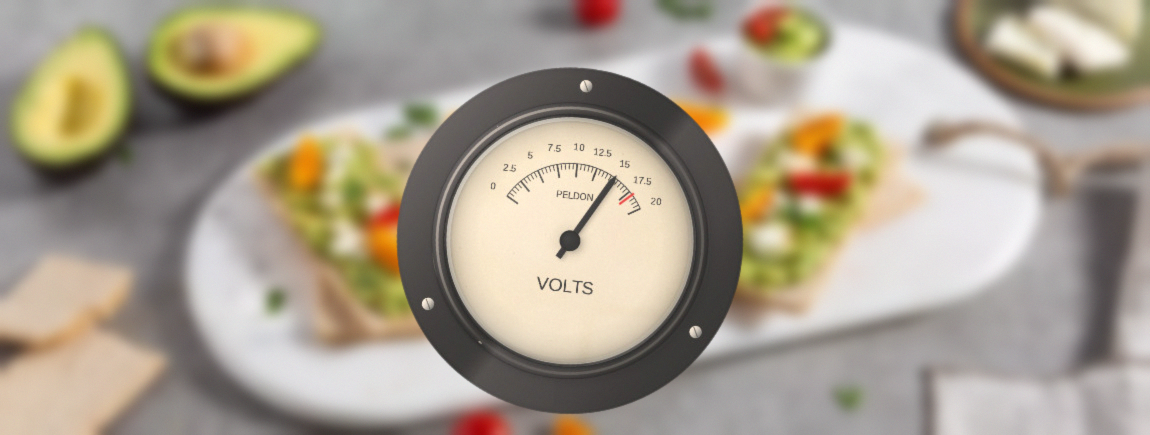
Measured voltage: 15 V
